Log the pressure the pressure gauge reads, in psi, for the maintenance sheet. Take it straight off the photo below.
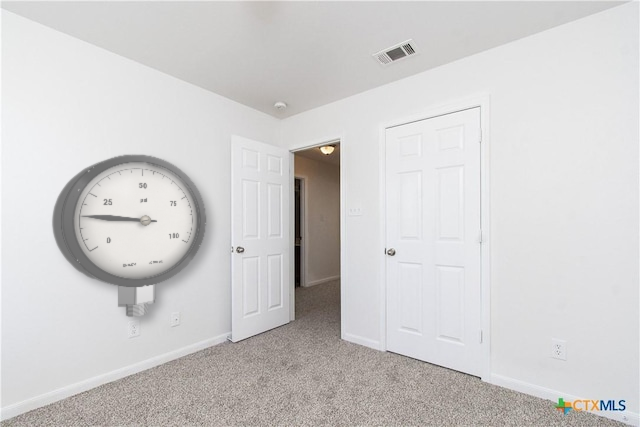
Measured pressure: 15 psi
